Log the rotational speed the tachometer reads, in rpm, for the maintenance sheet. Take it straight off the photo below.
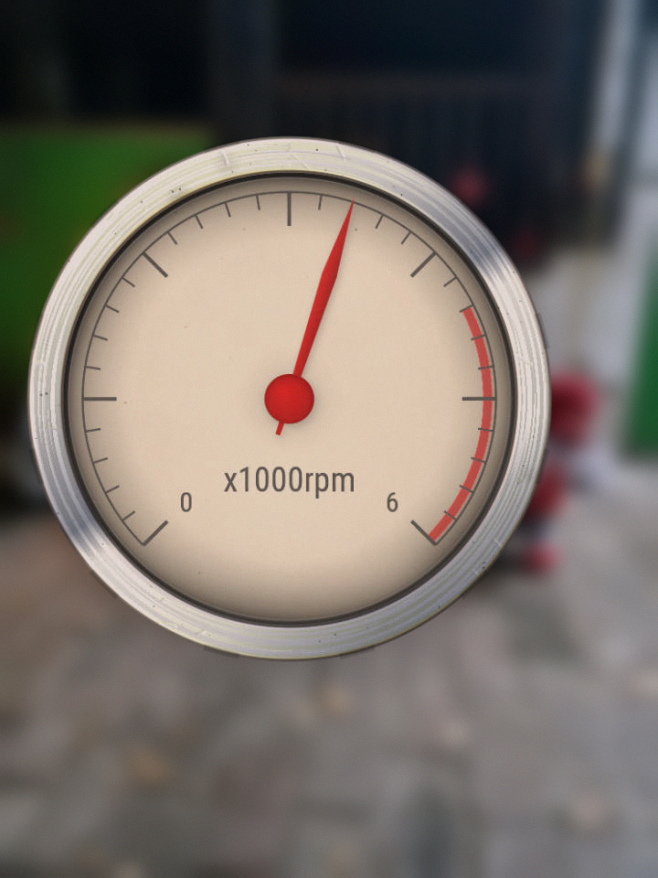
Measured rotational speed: 3400 rpm
